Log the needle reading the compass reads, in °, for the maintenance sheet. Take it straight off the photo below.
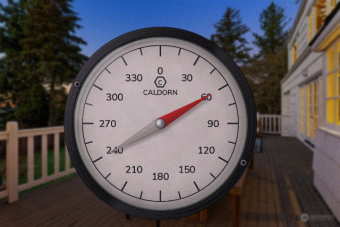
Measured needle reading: 60 °
